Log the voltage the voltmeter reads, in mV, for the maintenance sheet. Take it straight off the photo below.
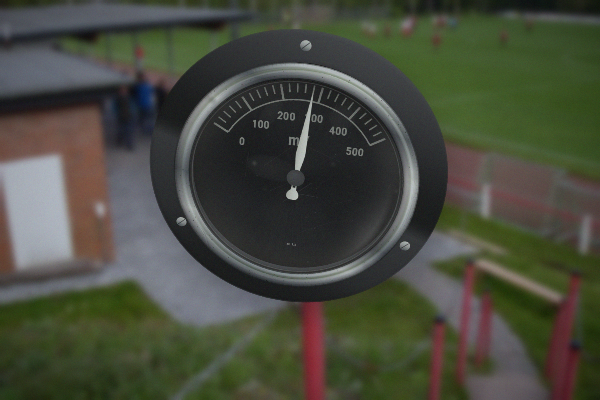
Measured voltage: 280 mV
